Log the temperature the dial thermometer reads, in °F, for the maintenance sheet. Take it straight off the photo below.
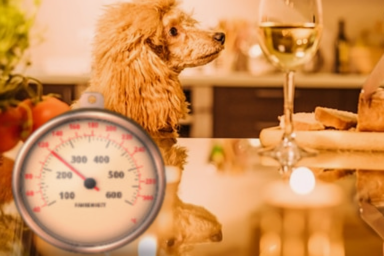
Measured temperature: 250 °F
